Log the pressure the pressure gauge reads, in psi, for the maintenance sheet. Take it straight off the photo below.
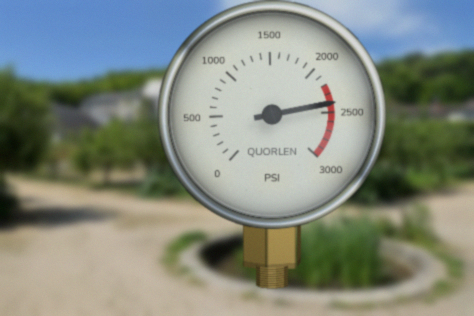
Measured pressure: 2400 psi
